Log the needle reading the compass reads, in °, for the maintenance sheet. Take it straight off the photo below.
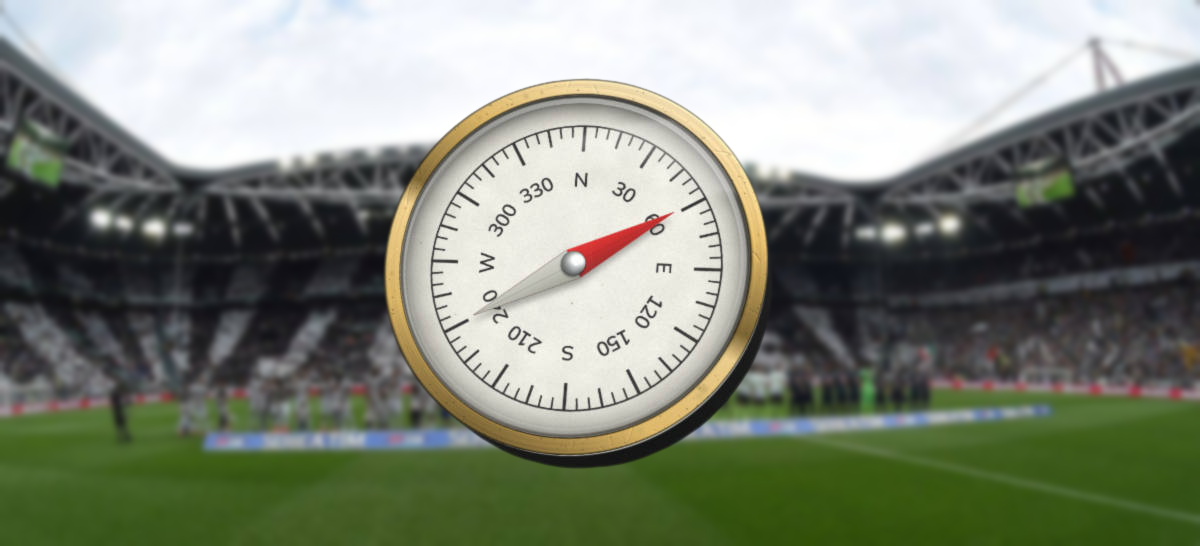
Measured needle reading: 60 °
